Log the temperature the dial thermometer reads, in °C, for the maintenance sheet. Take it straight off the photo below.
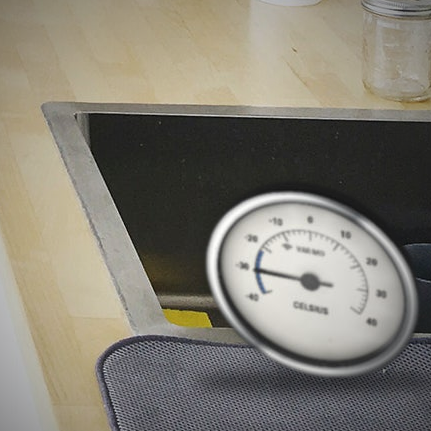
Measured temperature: -30 °C
